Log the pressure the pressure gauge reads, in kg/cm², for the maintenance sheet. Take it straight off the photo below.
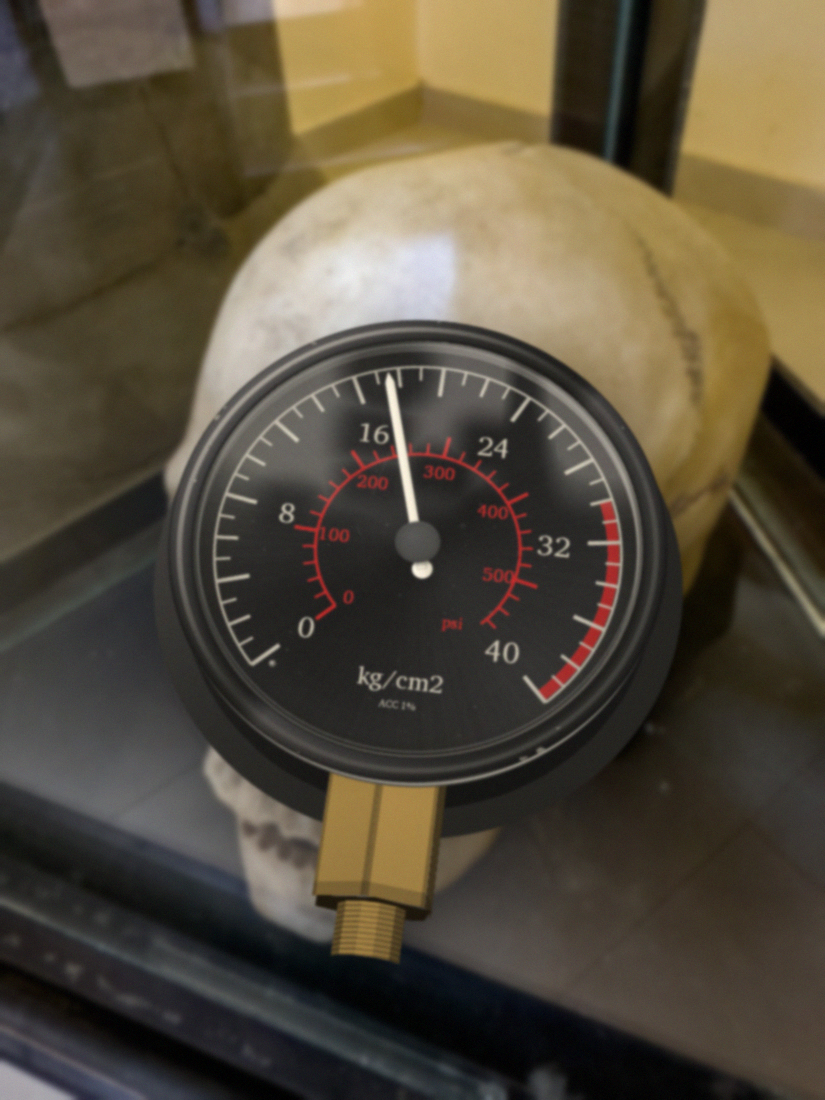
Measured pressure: 17.5 kg/cm²
